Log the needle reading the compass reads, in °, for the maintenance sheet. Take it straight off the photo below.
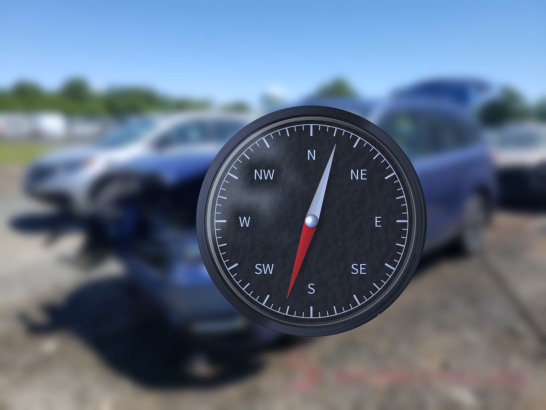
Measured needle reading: 197.5 °
